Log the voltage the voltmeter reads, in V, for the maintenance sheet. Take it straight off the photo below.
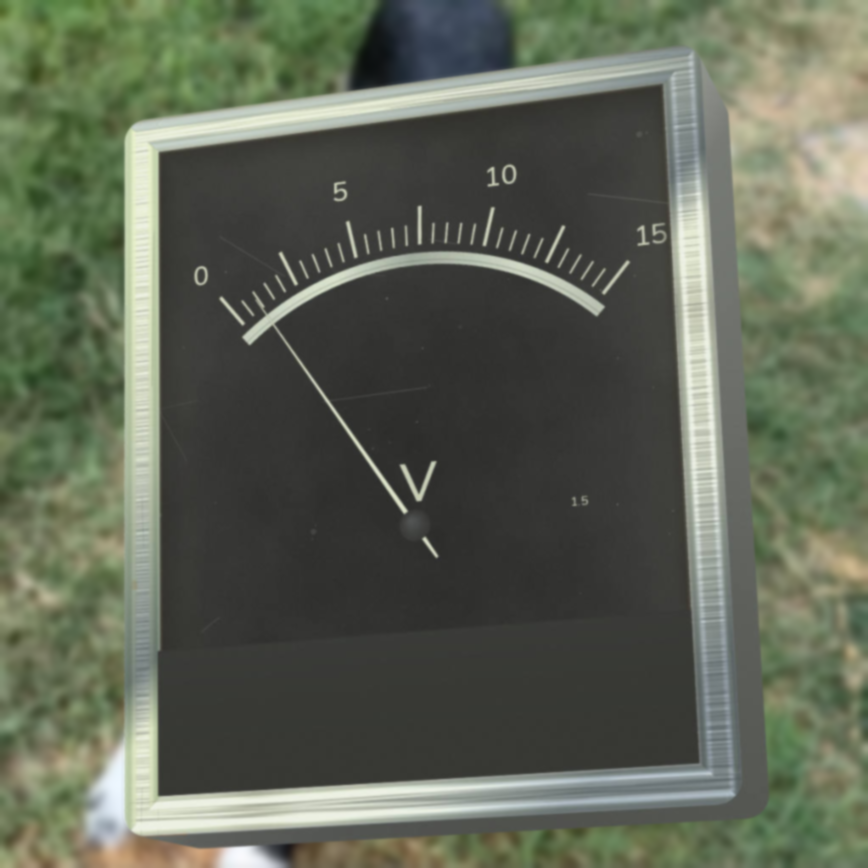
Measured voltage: 1 V
